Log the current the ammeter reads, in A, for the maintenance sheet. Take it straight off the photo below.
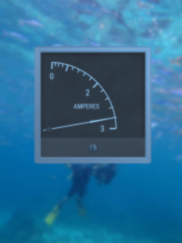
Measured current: 2.8 A
